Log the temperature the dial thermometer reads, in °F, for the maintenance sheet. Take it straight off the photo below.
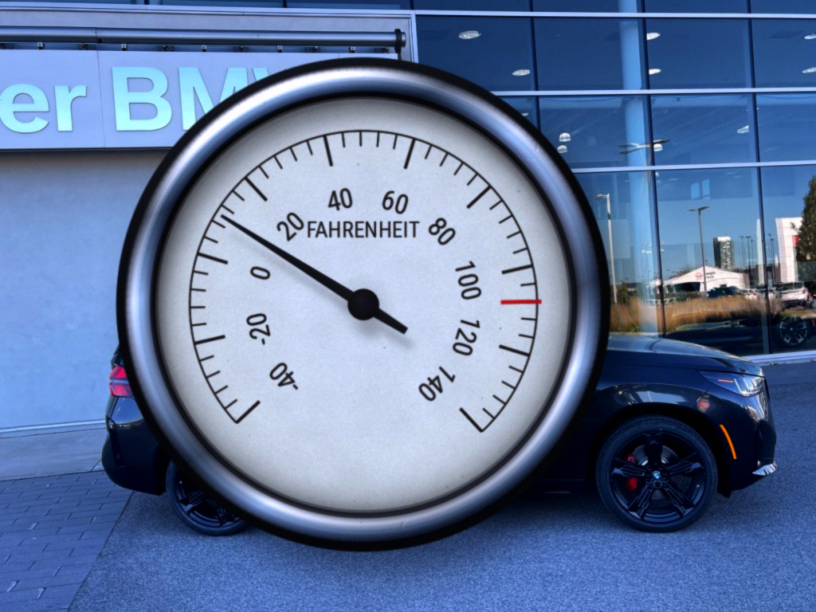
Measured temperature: 10 °F
